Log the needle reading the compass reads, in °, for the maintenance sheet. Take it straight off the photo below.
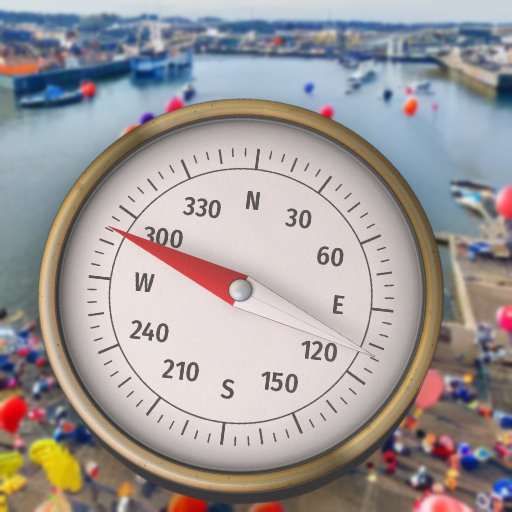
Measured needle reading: 290 °
